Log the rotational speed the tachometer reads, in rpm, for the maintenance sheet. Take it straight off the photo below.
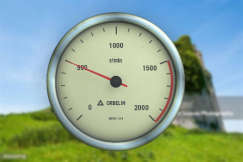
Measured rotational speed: 500 rpm
